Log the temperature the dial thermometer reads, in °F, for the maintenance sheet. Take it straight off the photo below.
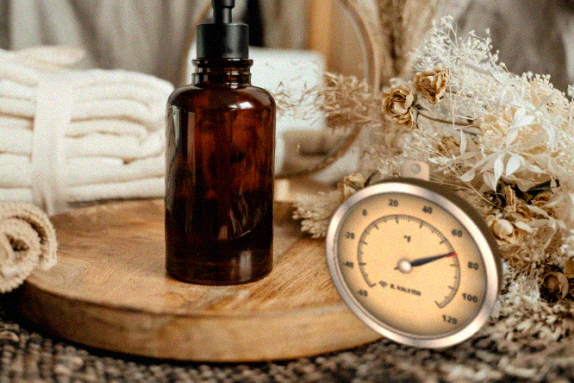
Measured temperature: 70 °F
